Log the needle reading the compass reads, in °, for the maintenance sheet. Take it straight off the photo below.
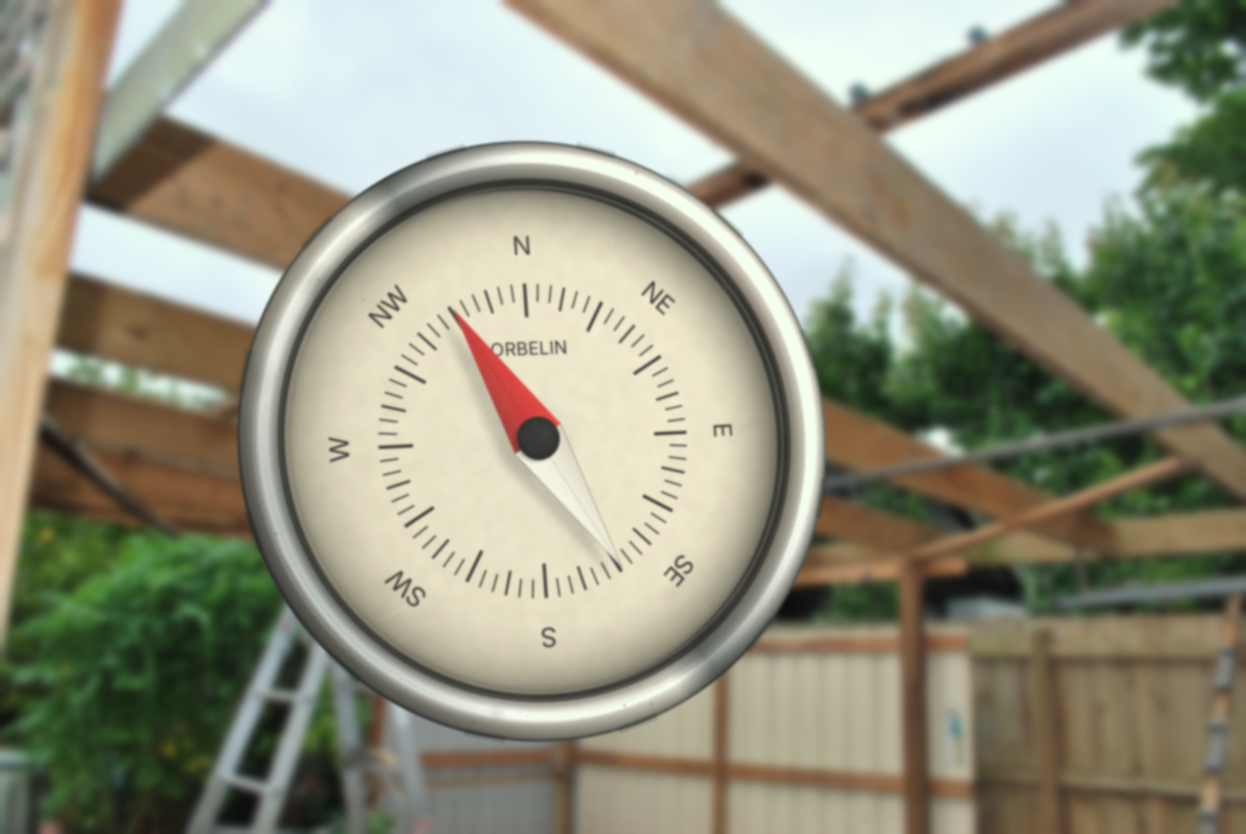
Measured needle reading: 330 °
